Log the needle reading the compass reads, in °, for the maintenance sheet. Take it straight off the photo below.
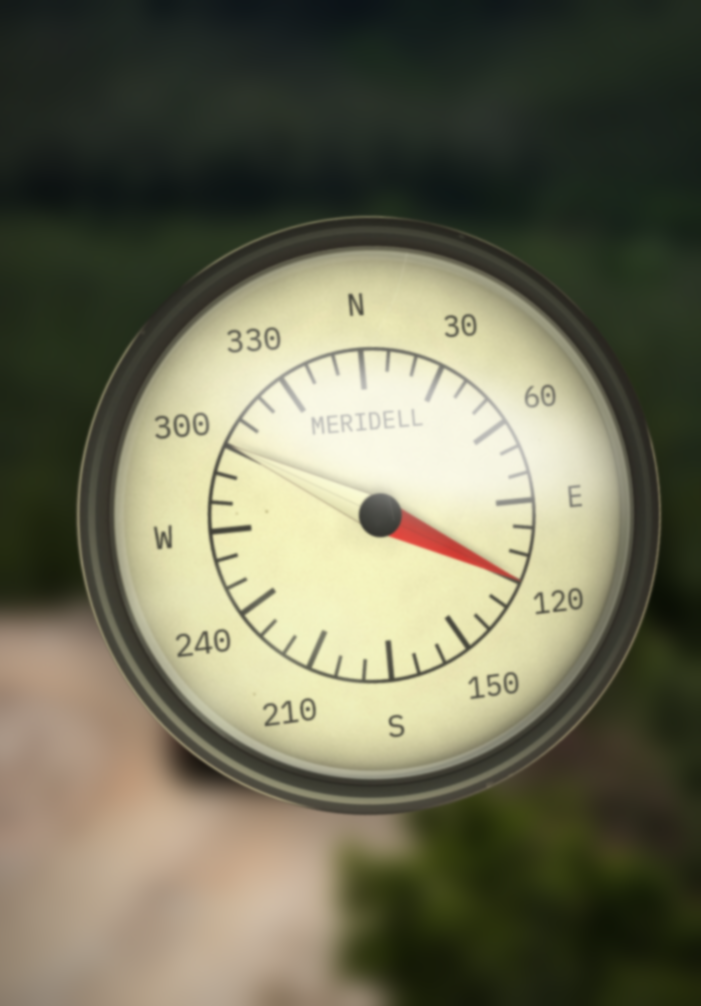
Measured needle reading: 120 °
